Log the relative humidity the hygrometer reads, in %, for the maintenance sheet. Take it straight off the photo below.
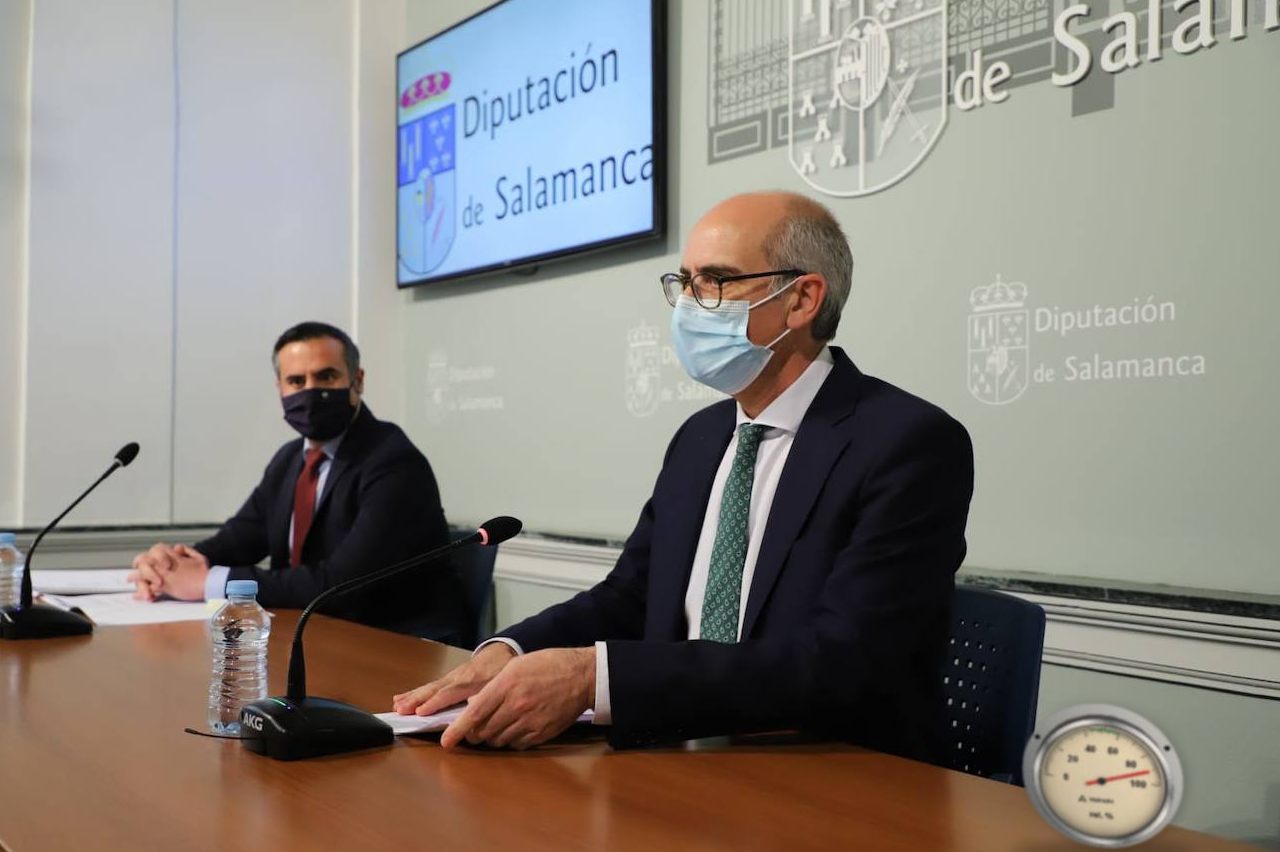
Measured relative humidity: 90 %
